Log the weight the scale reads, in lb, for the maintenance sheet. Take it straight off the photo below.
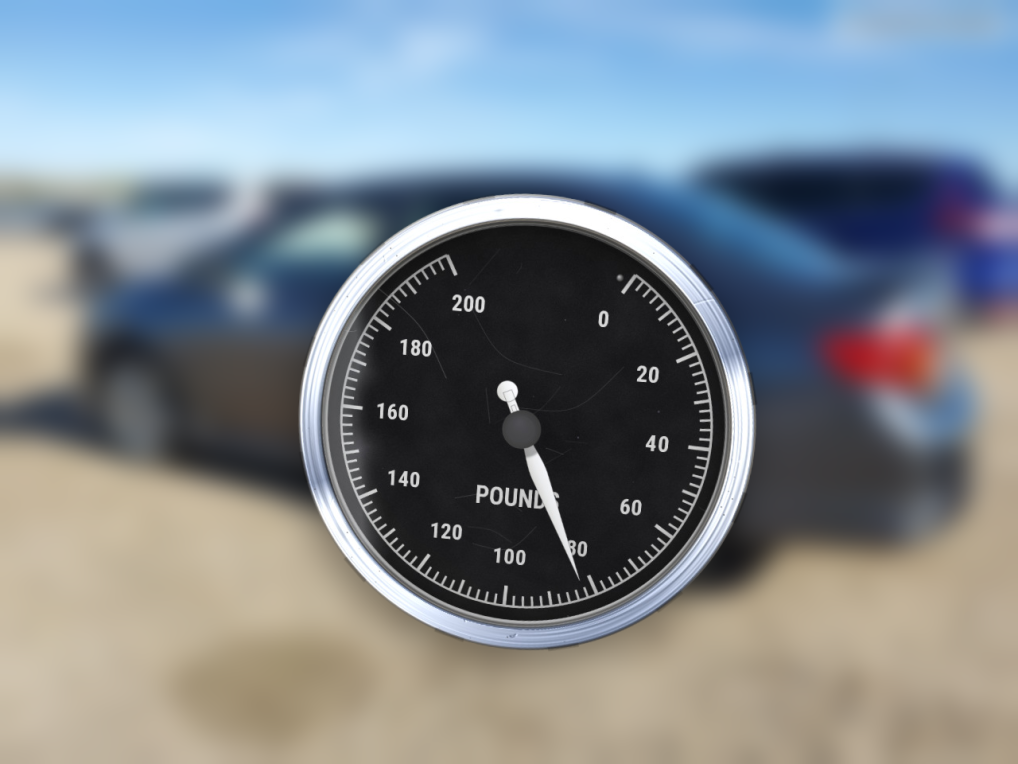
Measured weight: 82 lb
